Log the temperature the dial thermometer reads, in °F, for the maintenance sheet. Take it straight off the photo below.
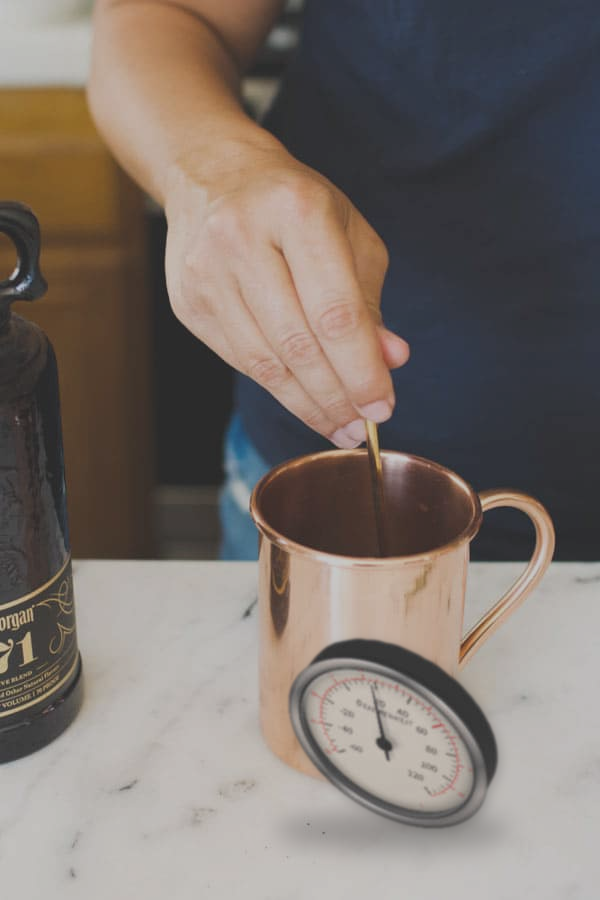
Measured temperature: 20 °F
